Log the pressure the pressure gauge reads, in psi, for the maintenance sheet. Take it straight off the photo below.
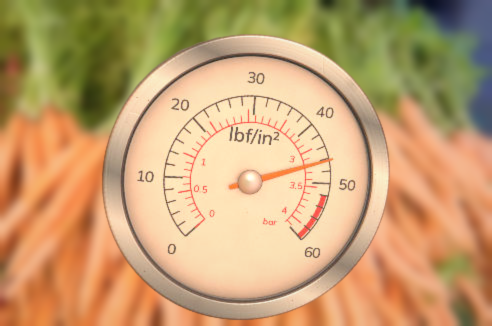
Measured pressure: 46 psi
